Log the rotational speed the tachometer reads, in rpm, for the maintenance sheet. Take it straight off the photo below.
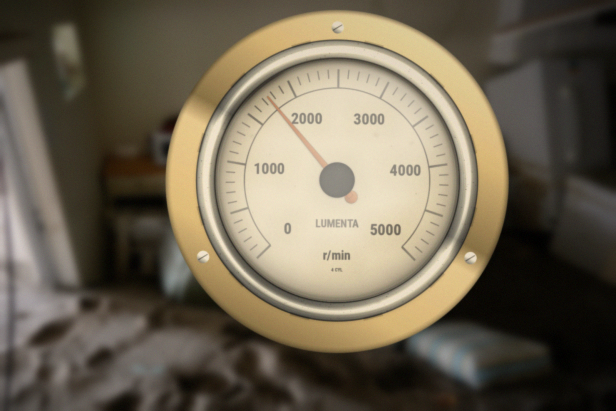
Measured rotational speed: 1750 rpm
